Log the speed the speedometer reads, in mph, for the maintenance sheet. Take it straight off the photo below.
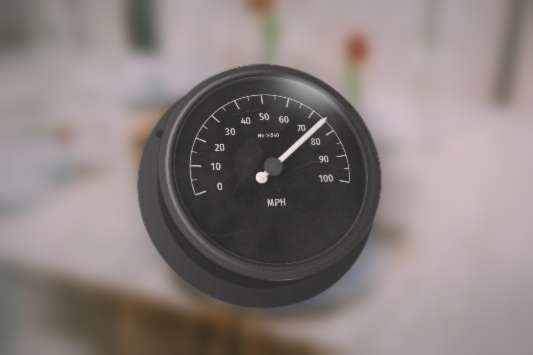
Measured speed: 75 mph
